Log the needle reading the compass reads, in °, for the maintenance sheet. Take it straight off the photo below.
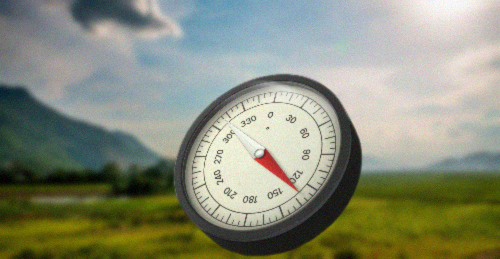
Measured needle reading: 130 °
